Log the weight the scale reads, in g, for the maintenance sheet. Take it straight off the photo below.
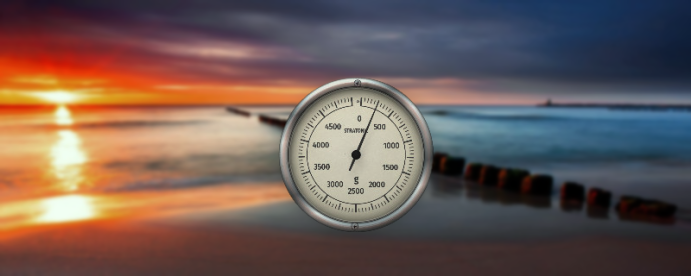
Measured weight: 250 g
